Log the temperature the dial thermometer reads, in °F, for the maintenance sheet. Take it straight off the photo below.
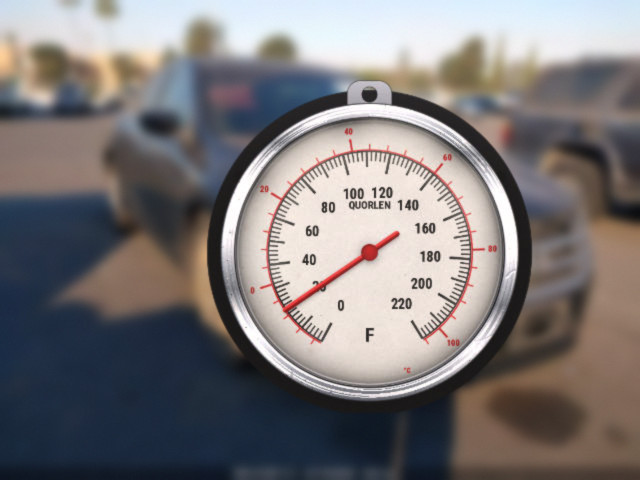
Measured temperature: 20 °F
